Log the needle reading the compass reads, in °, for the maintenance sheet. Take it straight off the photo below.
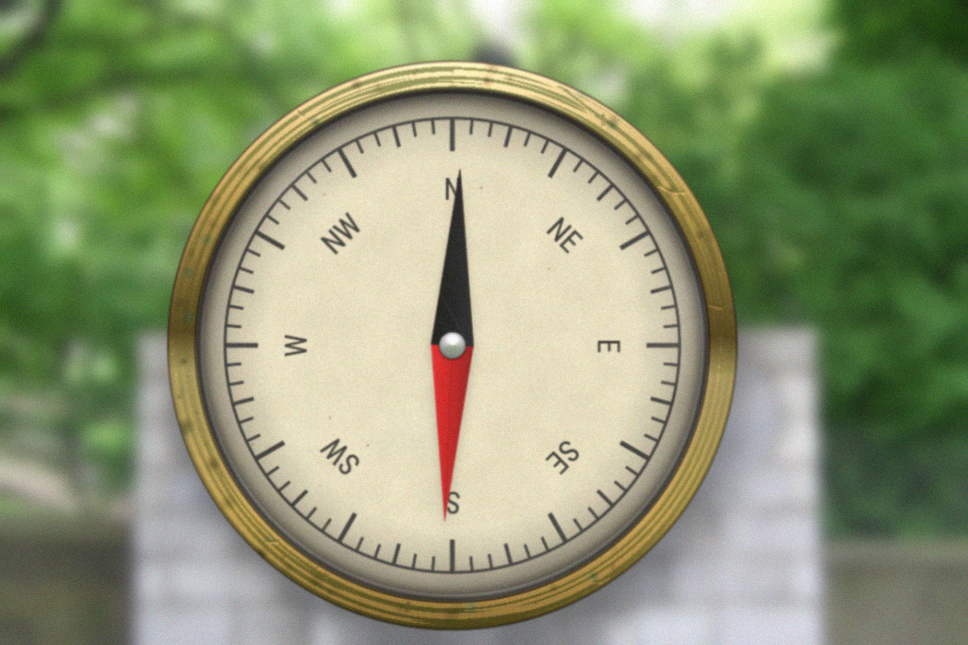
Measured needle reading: 182.5 °
